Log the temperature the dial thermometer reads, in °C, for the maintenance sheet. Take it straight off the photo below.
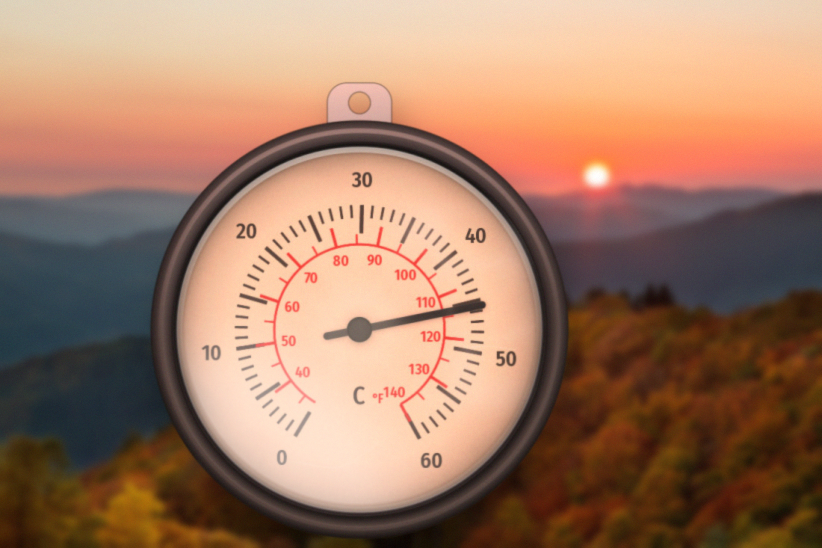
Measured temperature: 45.5 °C
